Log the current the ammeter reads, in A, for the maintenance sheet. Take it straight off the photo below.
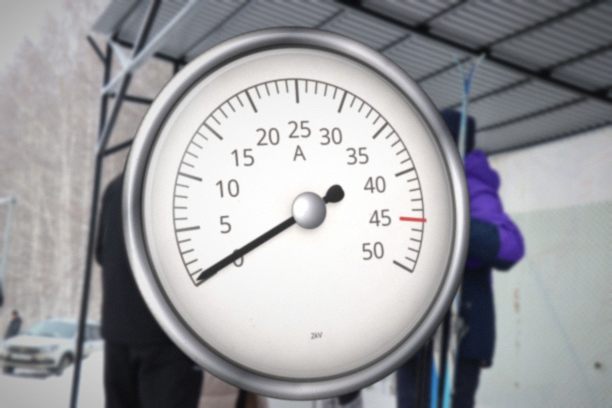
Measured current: 0.5 A
